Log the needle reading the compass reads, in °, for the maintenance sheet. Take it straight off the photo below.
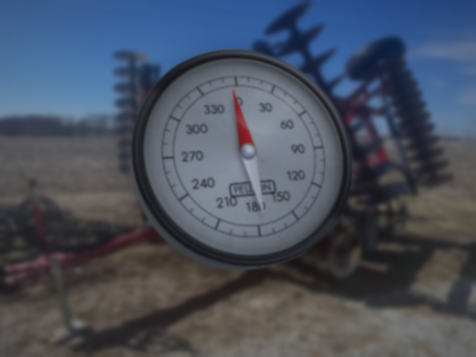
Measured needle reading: 355 °
